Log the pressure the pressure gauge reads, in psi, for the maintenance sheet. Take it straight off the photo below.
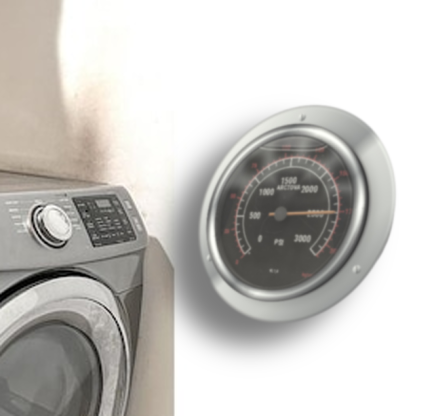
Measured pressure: 2500 psi
